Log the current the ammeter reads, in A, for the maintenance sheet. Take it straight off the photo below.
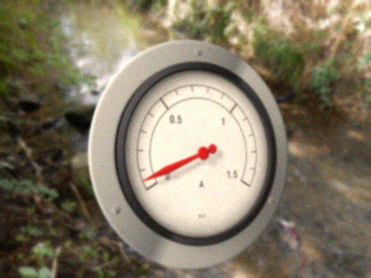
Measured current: 0.05 A
